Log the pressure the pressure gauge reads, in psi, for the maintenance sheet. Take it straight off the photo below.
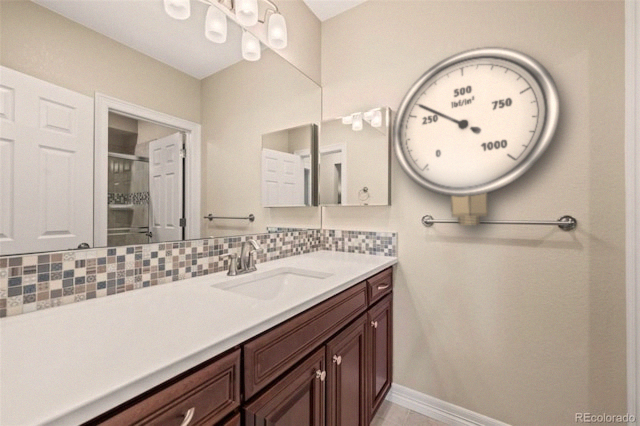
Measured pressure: 300 psi
